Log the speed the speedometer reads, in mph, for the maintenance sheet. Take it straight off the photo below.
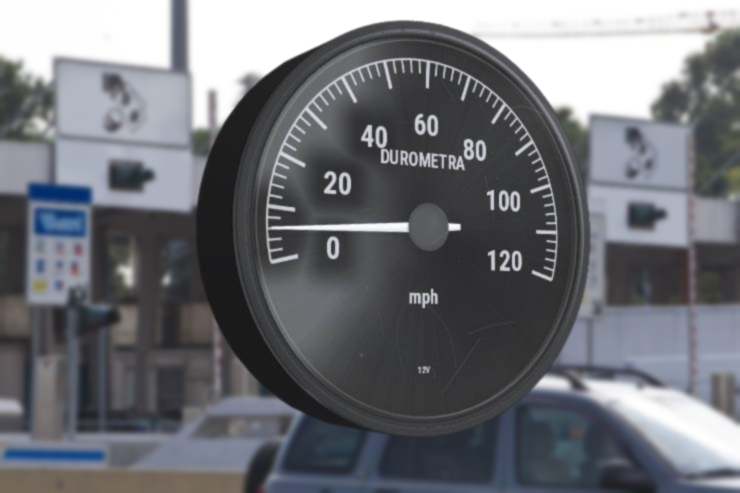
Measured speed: 6 mph
